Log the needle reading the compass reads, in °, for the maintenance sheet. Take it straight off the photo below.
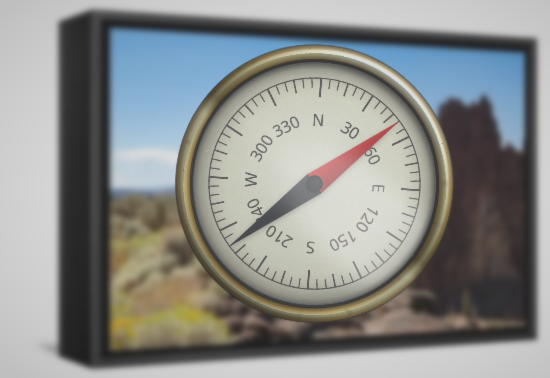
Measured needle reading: 50 °
